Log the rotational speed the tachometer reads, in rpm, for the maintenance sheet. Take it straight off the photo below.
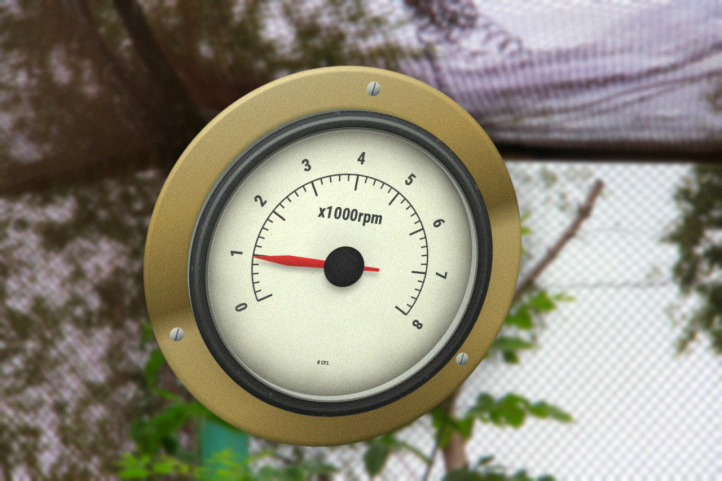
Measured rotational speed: 1000 rpm
